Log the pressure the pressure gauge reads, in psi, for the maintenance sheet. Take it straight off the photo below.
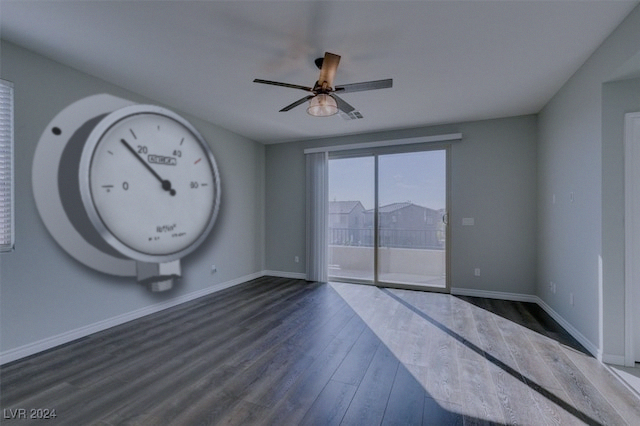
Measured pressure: 15 psi
